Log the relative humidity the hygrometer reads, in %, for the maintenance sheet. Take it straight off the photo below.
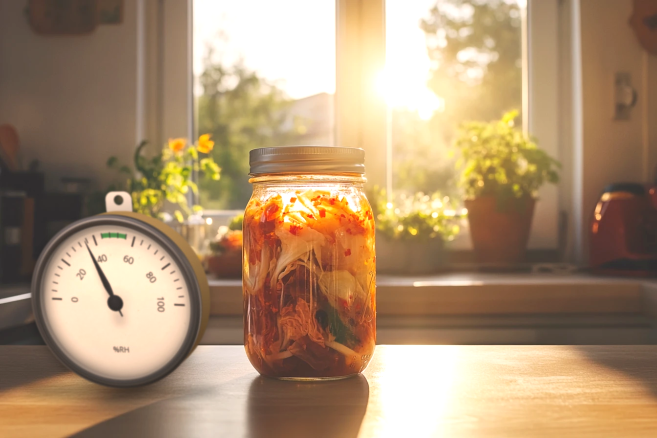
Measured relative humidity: 36 %
